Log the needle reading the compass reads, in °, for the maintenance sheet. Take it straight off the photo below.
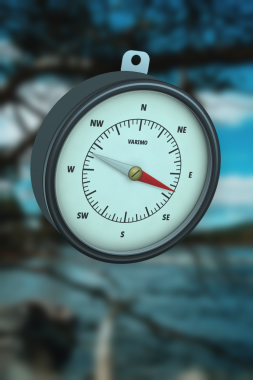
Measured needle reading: 110 °
